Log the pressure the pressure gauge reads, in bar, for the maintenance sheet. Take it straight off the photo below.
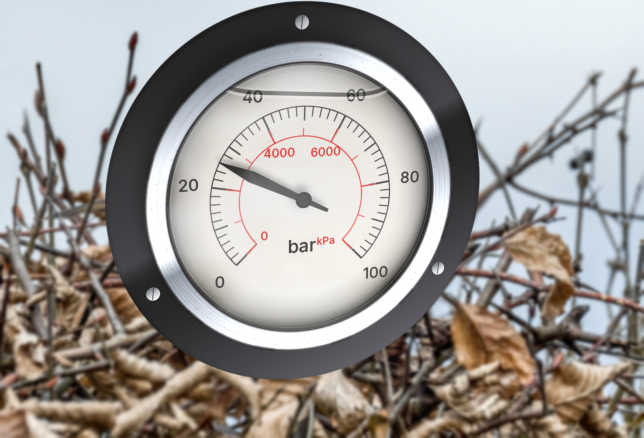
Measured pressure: 26 bar
